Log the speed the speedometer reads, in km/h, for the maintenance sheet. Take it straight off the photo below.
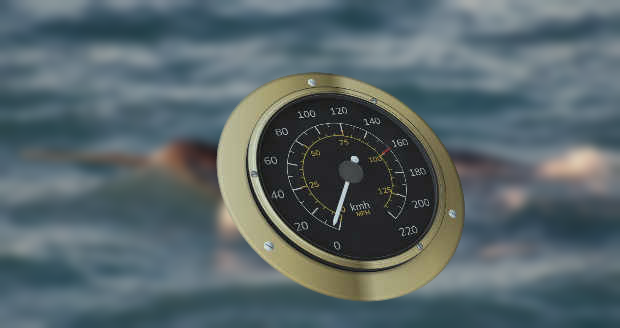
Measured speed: 5 km/h
